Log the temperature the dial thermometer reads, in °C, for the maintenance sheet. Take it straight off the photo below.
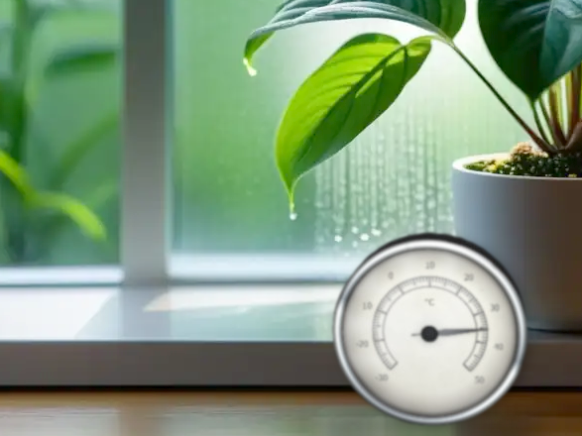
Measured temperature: 35 °C
